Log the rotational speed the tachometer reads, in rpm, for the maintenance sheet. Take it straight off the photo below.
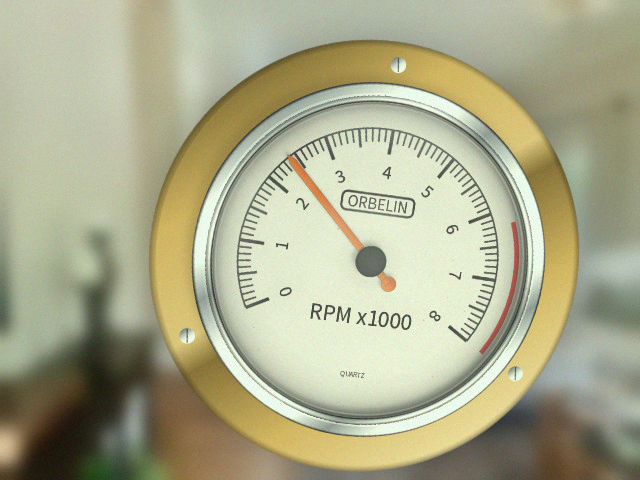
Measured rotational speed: 2400 rpm
